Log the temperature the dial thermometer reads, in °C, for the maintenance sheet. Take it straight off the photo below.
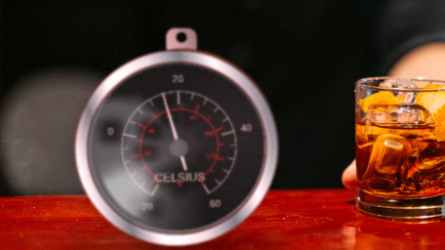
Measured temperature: 16 °C
